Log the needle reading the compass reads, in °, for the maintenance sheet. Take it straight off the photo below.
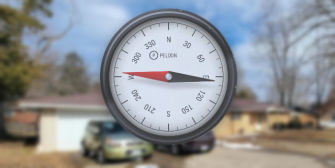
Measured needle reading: 275 °
